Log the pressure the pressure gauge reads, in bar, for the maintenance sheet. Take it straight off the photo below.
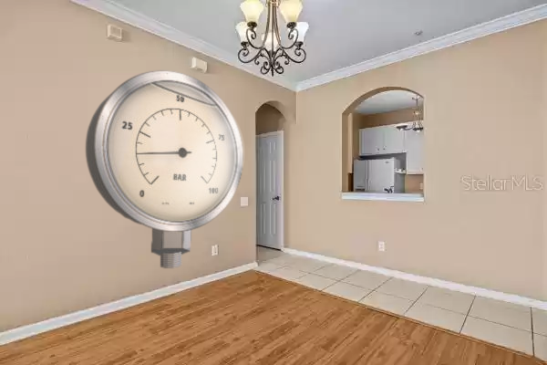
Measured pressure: 15 bar
